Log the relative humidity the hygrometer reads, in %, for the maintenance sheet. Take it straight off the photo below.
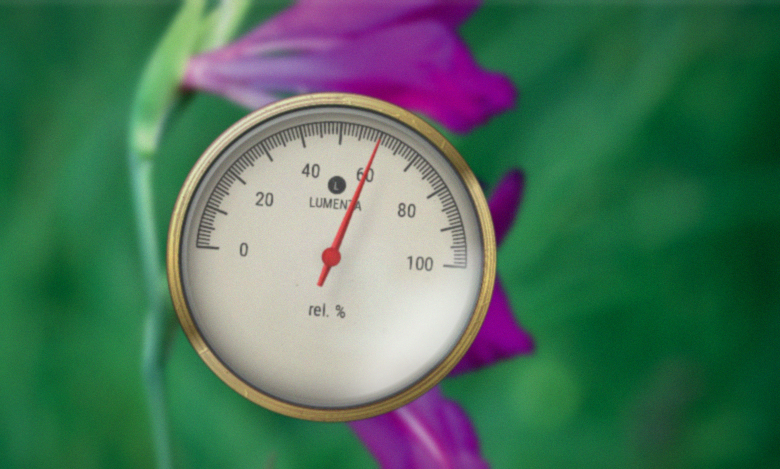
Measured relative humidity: 60 %
